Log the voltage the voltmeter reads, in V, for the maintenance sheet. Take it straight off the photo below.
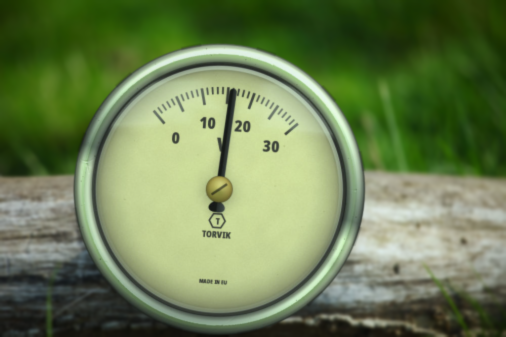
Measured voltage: 16 V
